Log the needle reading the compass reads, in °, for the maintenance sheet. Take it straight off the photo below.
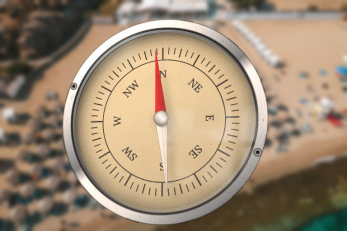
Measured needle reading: 355 °
